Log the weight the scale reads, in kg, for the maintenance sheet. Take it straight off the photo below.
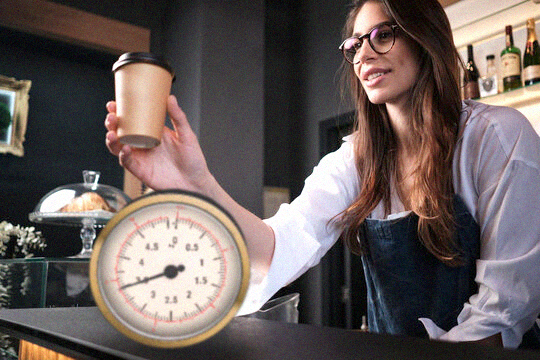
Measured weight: 3.5 kg
